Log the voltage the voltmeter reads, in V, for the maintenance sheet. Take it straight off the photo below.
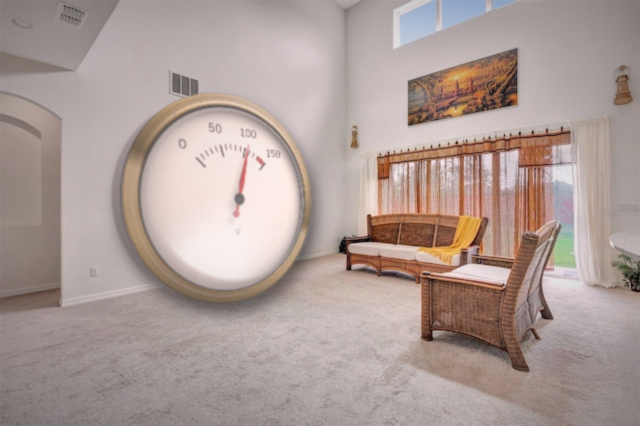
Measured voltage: 100 V
